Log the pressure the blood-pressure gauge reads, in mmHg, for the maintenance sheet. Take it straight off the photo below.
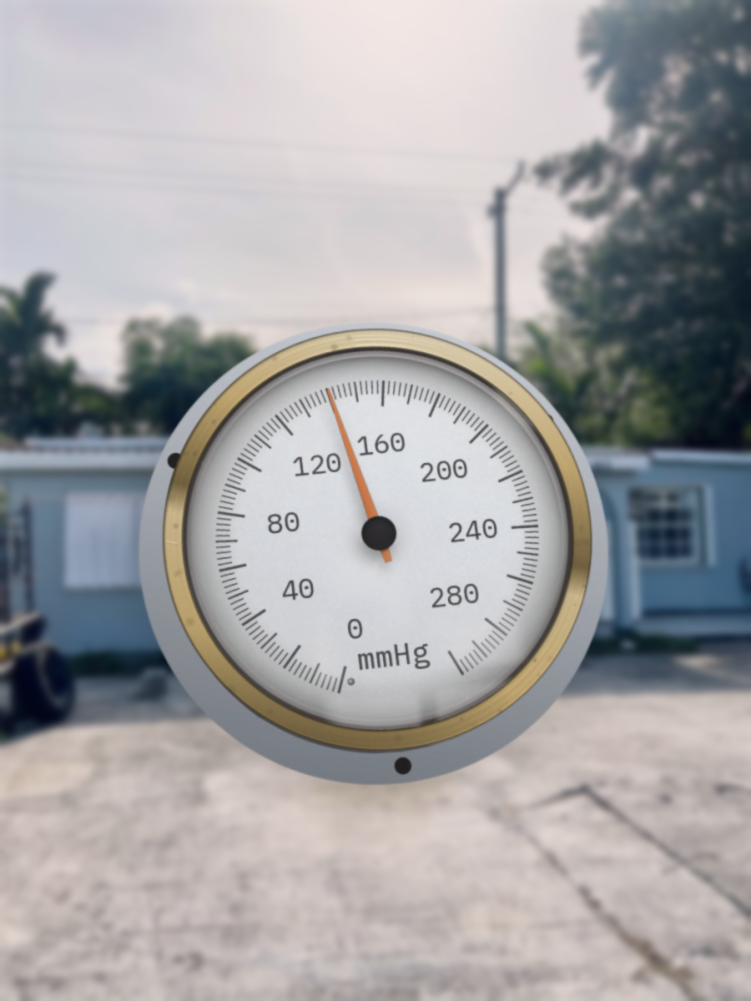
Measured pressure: 140 mmHg
